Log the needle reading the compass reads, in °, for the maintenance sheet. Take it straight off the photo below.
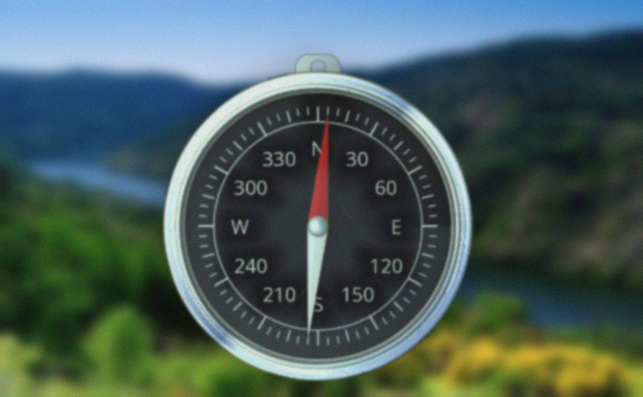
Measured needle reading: 5 °
